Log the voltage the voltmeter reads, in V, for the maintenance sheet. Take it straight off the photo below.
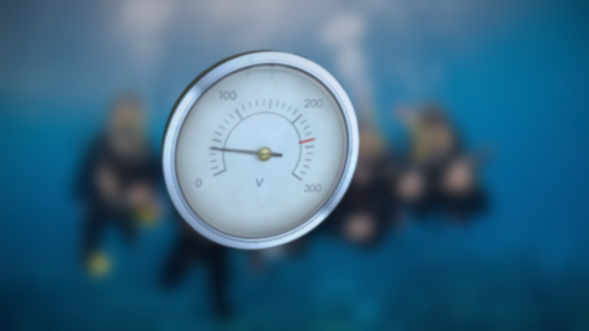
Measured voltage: 40 V
